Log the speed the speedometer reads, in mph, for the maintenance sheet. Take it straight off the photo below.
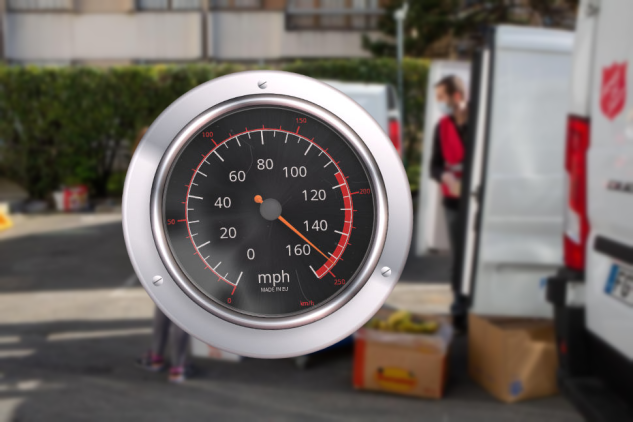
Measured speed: 152.5 mph
